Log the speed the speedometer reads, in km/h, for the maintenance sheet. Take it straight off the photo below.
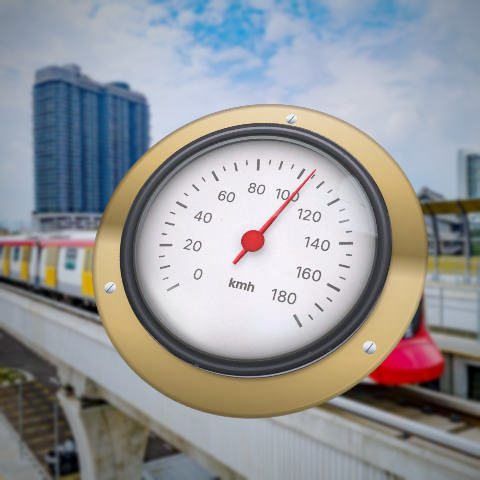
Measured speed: 105 km/h
